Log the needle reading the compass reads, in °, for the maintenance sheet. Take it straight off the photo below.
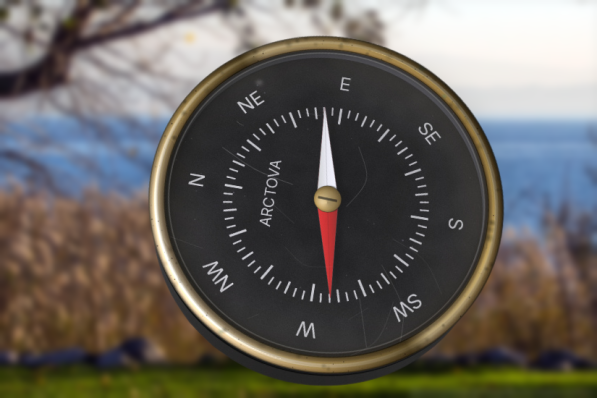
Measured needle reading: 260 °
